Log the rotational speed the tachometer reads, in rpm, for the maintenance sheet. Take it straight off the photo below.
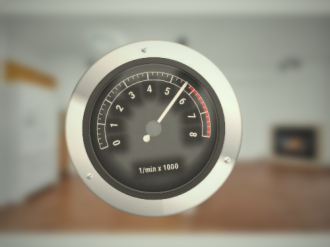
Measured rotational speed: 5600 rpm
